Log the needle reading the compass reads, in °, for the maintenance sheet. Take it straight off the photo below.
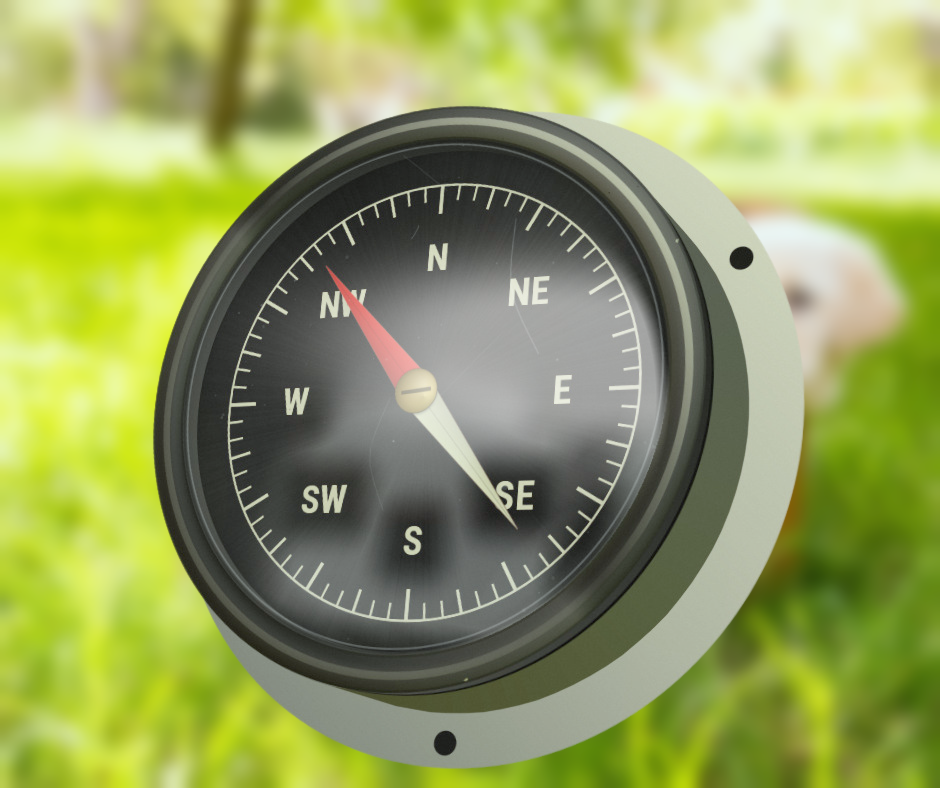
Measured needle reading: 320 °
